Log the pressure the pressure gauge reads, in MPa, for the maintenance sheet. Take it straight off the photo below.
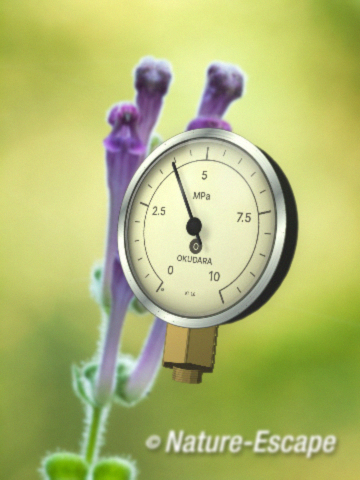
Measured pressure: 4 MPa
